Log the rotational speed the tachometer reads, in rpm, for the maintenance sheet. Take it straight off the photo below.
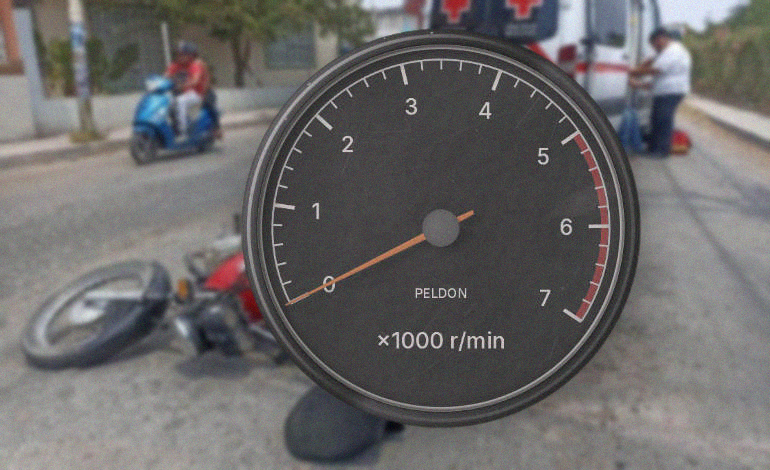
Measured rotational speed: 0 rpm
